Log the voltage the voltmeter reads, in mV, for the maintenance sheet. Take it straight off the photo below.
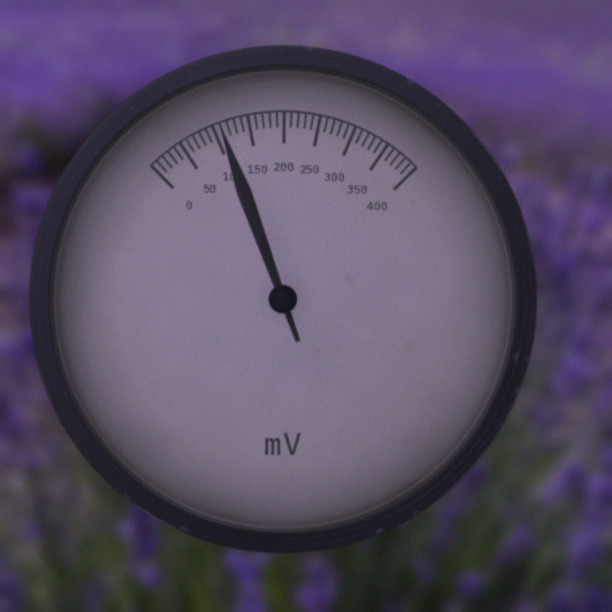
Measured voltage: 110 mV
